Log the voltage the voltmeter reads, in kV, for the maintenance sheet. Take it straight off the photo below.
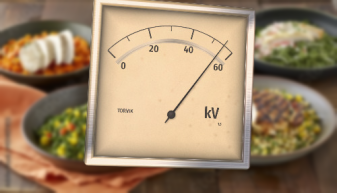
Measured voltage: 55 kV
